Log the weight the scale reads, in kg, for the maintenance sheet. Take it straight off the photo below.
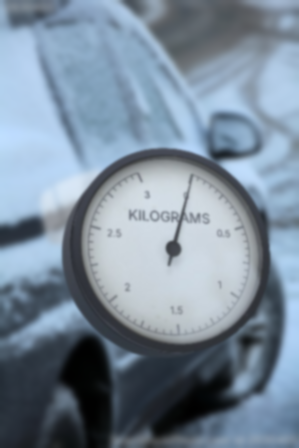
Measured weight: 0 kg
